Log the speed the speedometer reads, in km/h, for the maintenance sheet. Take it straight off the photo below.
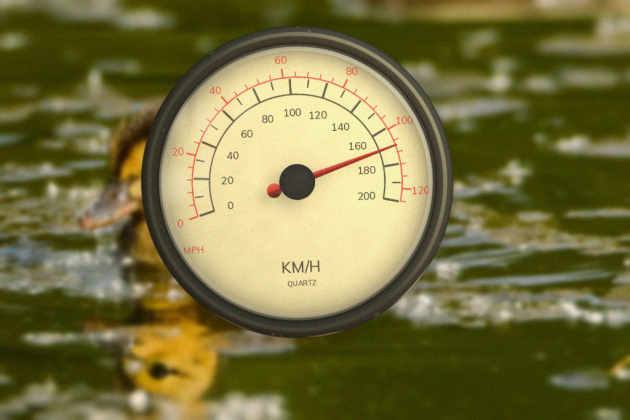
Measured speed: 170 km/h
